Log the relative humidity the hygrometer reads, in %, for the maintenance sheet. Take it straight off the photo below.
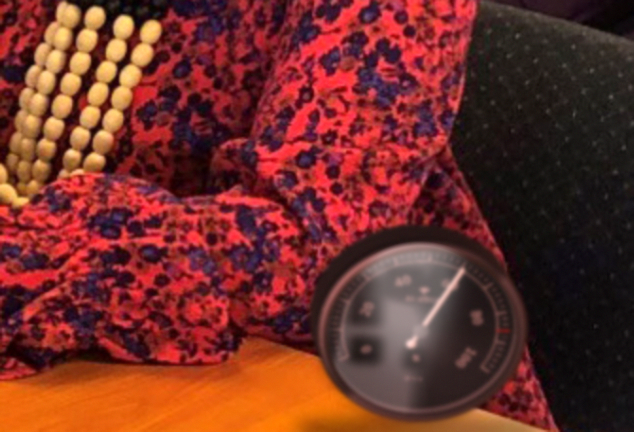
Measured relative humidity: 60 %
